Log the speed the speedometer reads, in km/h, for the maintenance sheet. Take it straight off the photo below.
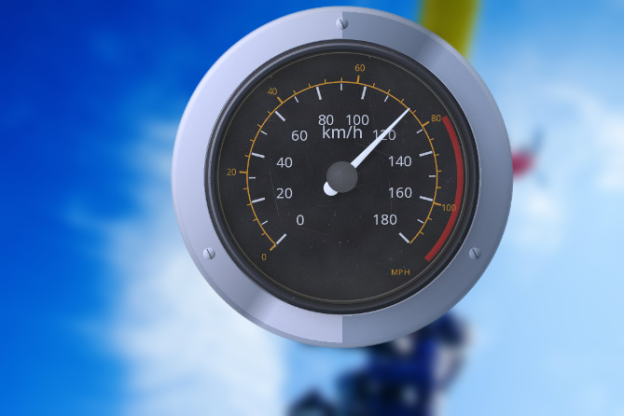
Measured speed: 120 km/h
